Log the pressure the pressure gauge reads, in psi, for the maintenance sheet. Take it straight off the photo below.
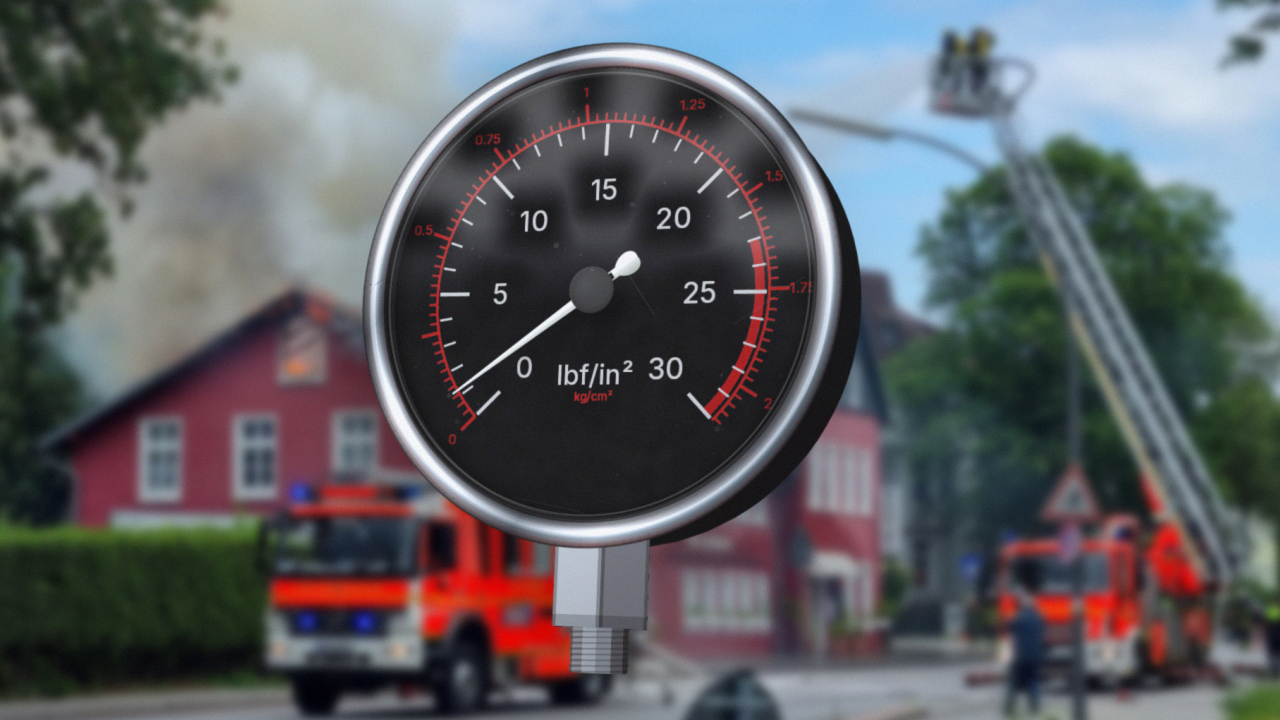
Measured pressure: 1 psi
